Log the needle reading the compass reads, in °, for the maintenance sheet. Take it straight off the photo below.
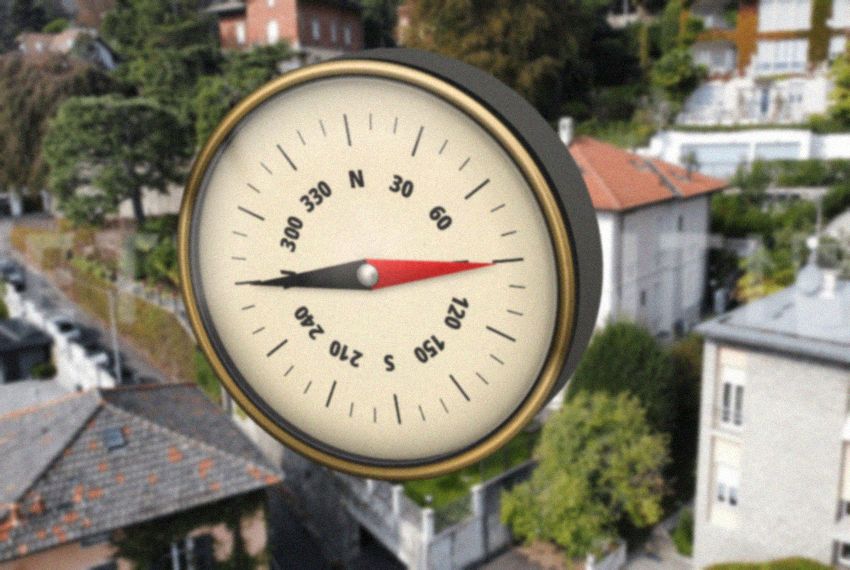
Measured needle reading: 90 °
